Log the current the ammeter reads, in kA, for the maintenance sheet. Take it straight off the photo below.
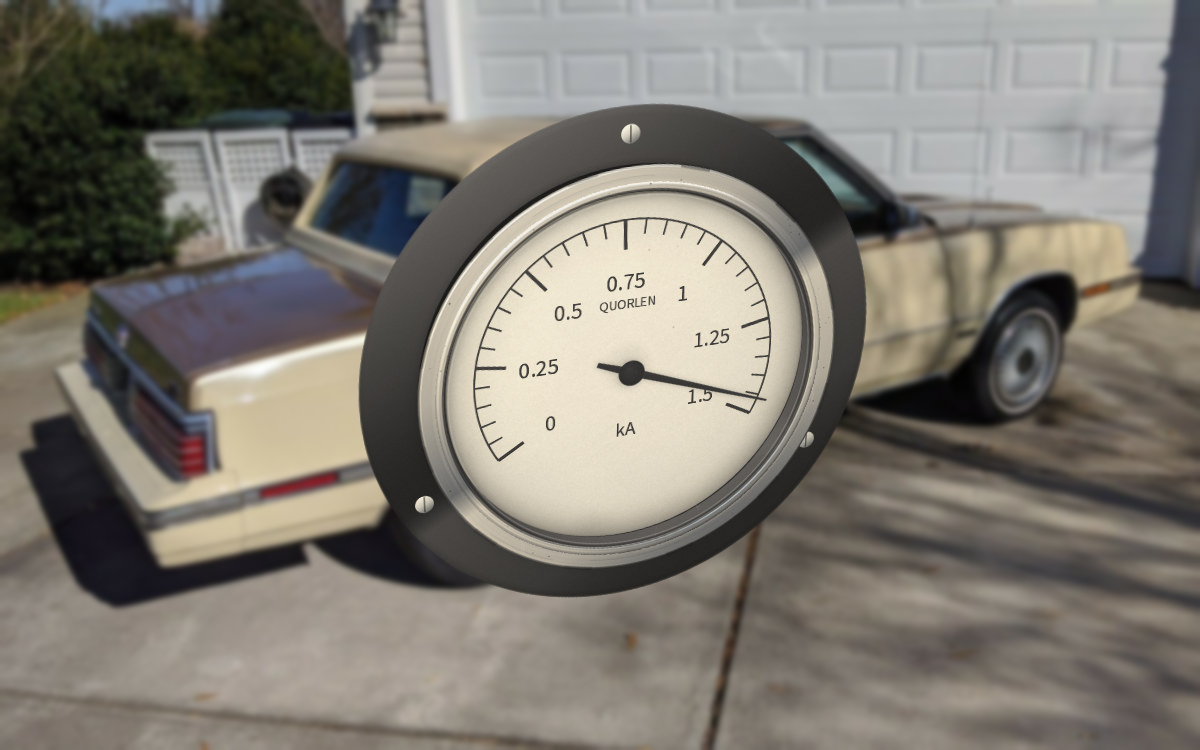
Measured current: 1.45 kA
